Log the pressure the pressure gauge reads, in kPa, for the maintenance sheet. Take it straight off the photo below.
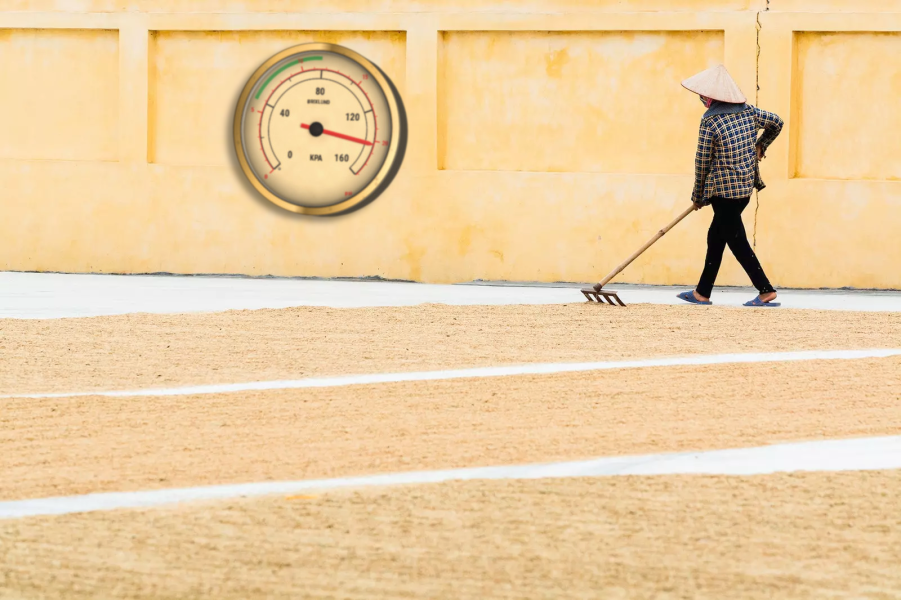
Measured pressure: 140 kPa
